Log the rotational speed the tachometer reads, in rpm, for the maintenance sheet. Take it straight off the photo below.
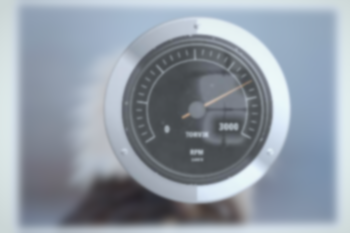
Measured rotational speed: 2300 rpm
